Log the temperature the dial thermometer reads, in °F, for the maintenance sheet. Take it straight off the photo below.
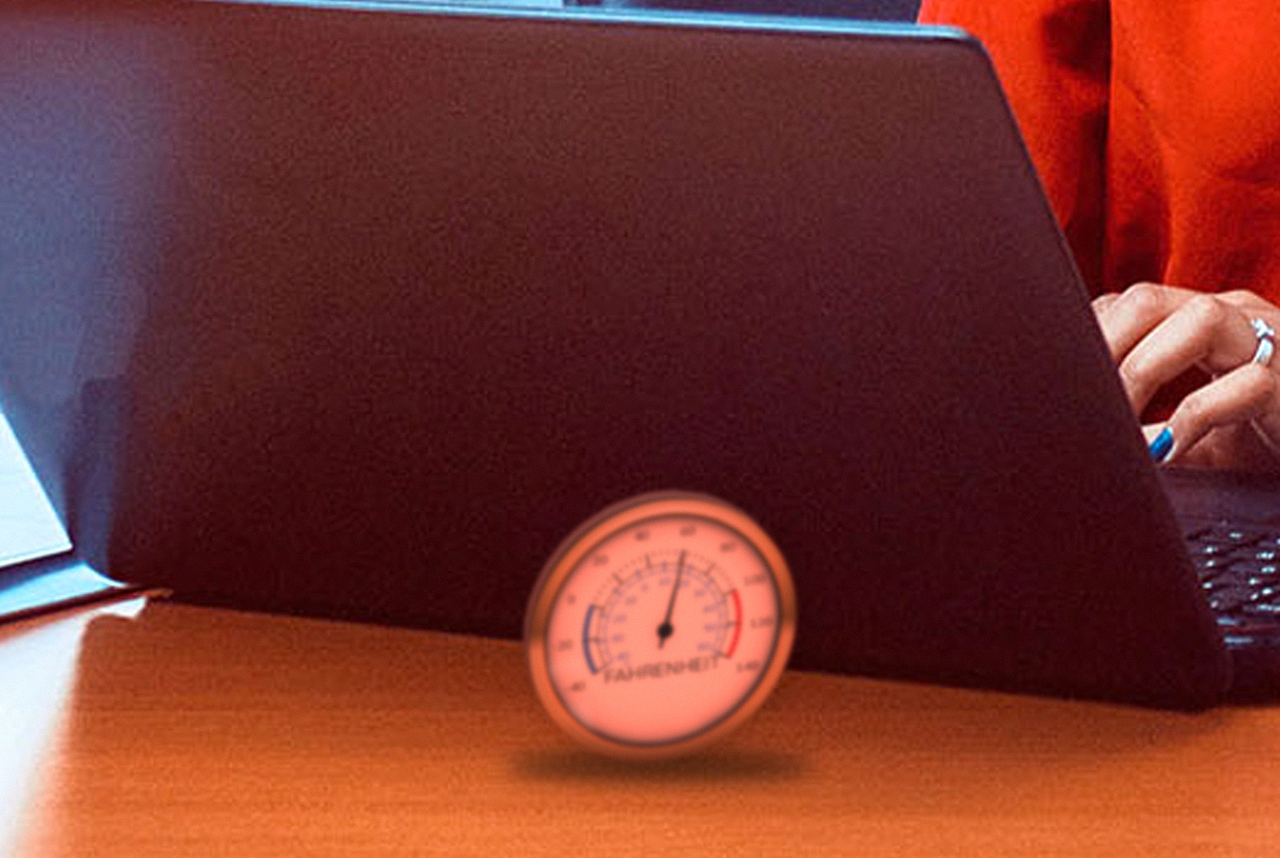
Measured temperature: 60 °F
